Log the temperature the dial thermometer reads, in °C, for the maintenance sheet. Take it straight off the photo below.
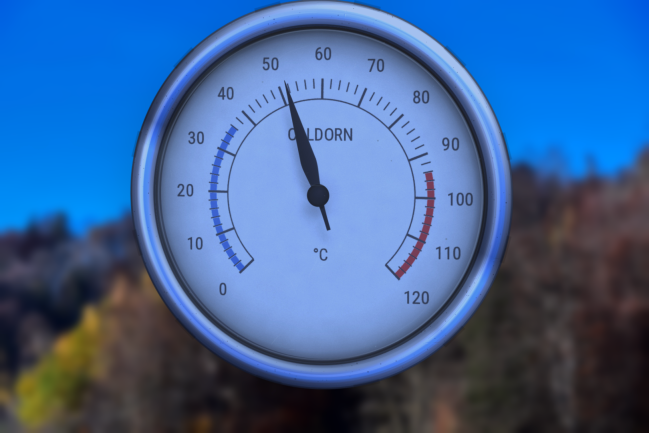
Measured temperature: 52 °C
